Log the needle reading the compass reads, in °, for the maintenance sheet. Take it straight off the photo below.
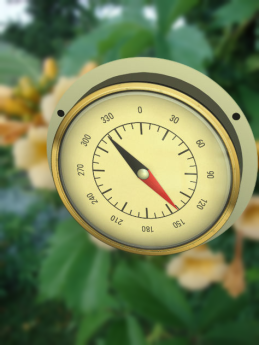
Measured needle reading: 140 °
